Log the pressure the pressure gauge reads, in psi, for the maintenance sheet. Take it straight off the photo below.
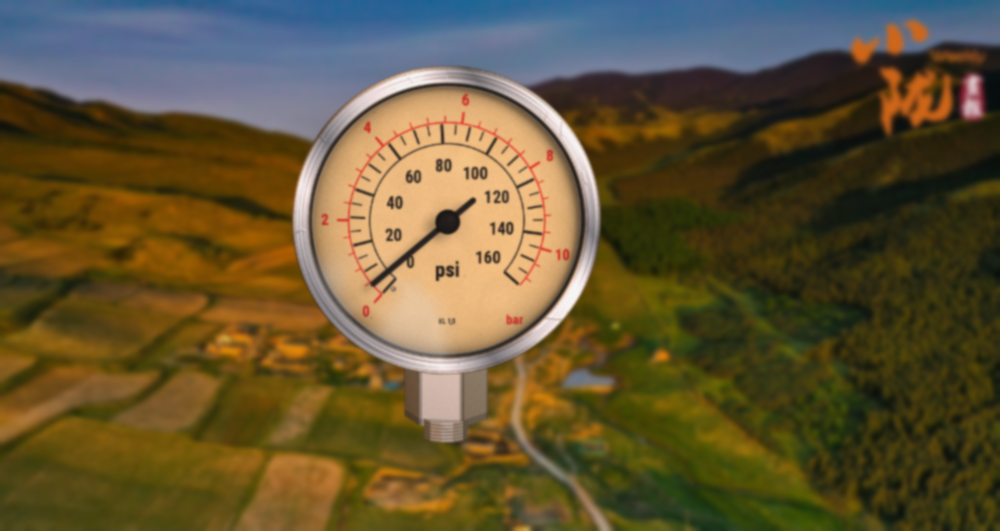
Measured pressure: 5 psi
